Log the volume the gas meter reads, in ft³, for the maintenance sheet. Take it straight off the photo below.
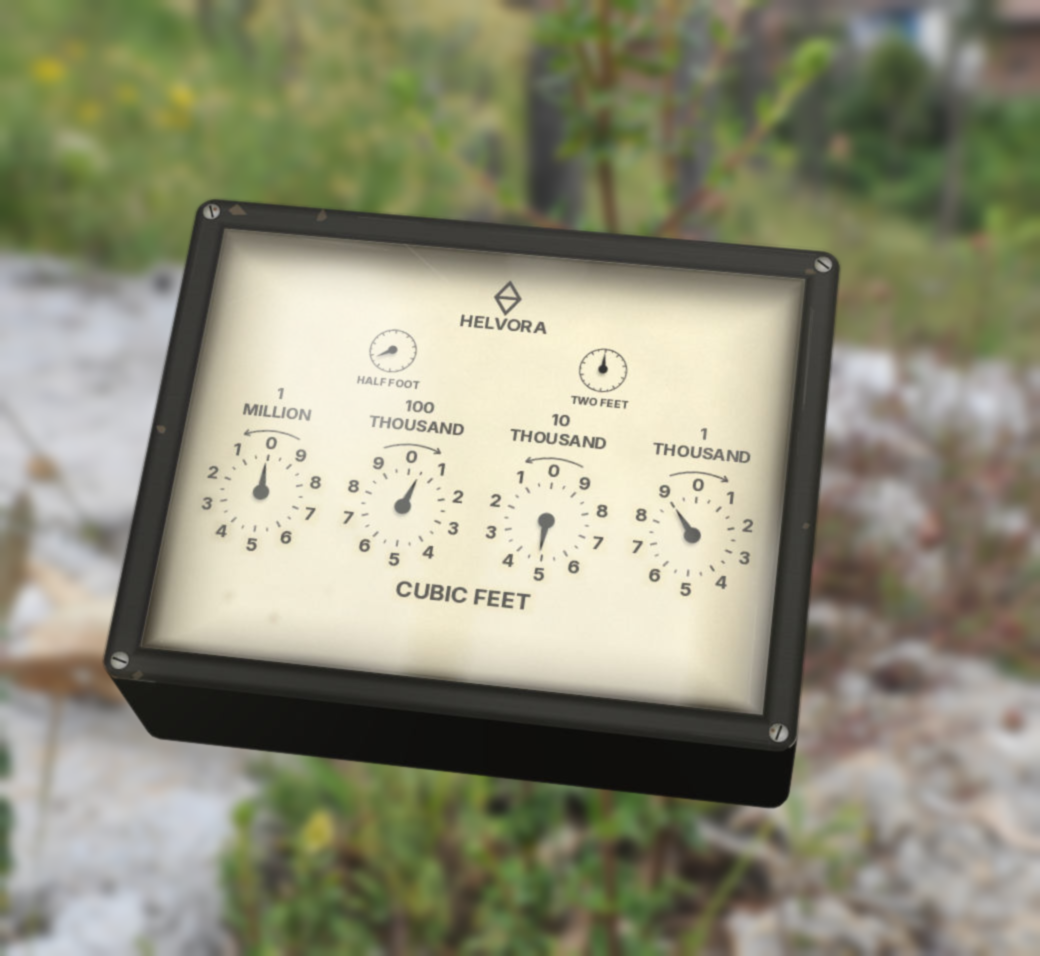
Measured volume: 4900 ft³
